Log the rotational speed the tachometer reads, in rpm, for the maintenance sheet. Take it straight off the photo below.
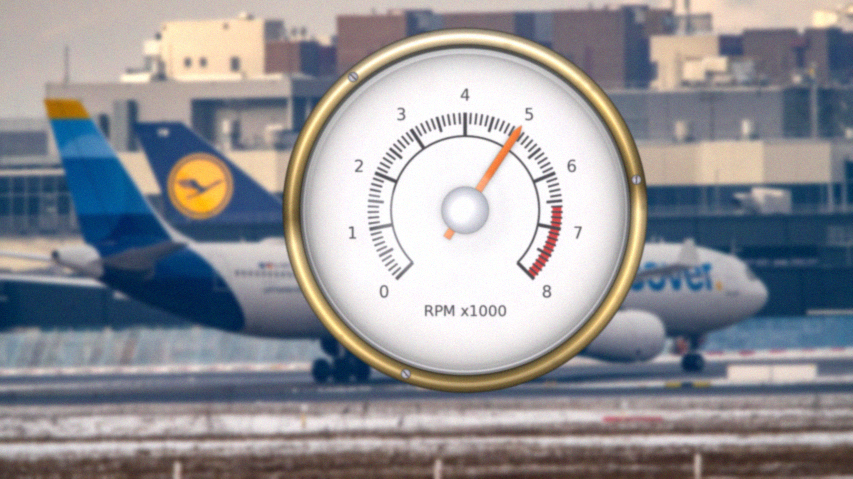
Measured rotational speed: 5000 rpm
